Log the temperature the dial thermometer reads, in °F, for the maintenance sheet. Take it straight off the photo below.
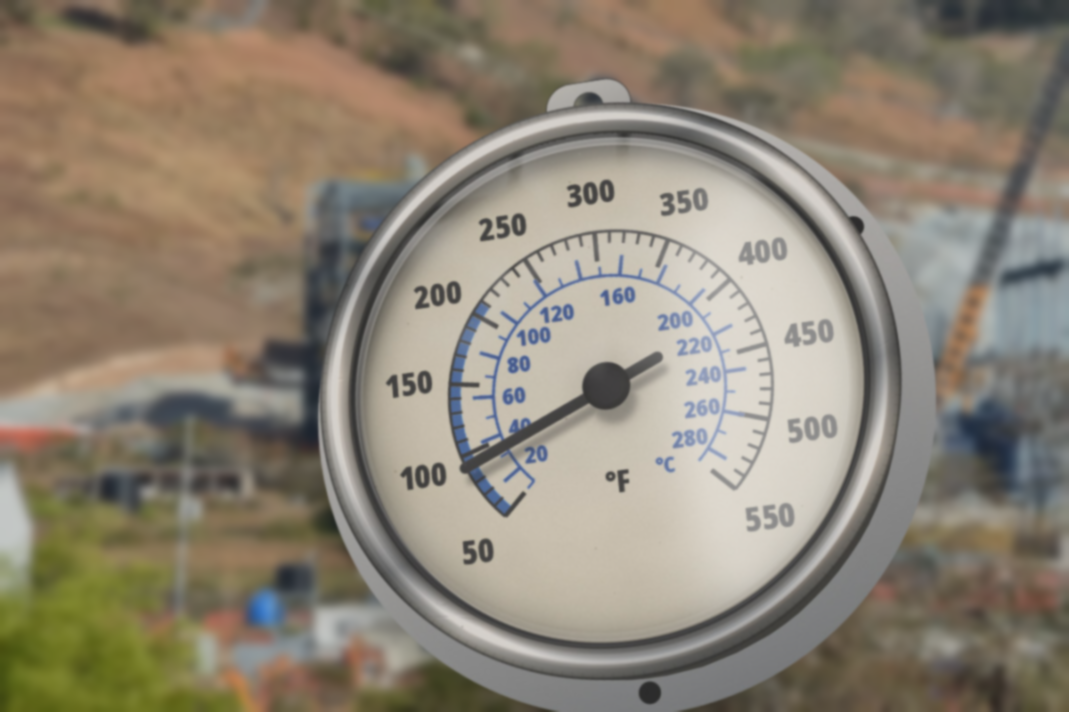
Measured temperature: 90 °F
